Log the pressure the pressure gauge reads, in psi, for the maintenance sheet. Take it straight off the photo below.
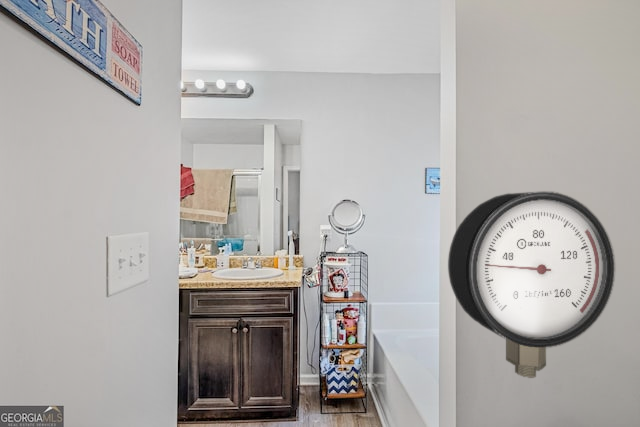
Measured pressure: 30 psi
